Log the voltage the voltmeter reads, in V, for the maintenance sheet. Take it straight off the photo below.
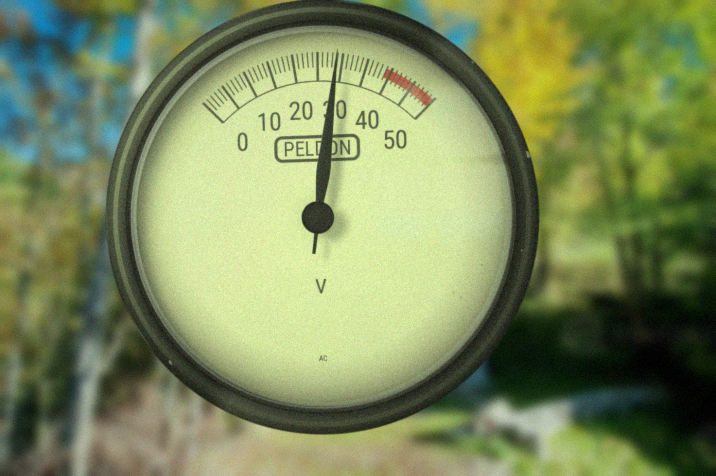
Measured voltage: 29 V
